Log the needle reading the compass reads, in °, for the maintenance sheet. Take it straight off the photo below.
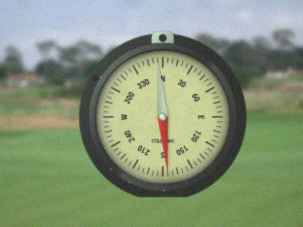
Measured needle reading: 175 °
